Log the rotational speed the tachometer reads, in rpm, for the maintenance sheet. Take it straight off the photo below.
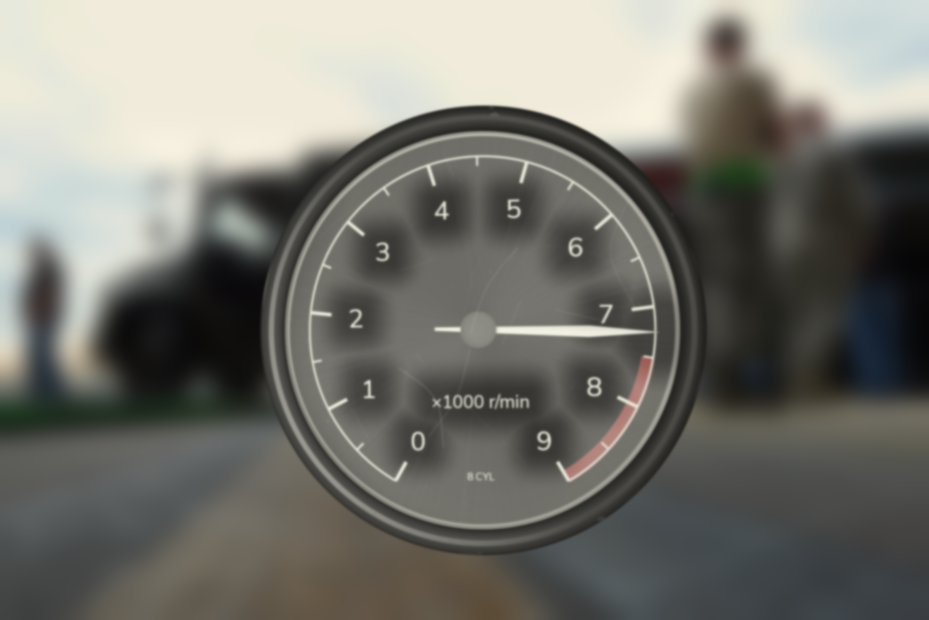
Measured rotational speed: 7250 rpm
